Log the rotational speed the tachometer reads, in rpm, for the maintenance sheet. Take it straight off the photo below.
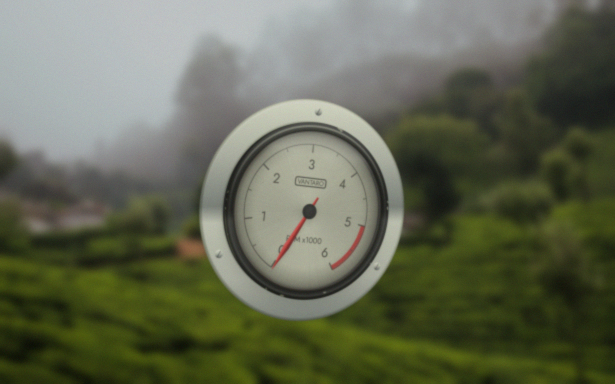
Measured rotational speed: 0 rpm
